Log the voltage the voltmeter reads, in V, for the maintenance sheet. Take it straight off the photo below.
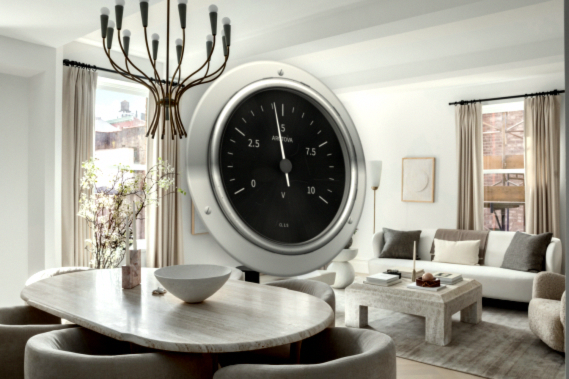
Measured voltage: 4.5 V
